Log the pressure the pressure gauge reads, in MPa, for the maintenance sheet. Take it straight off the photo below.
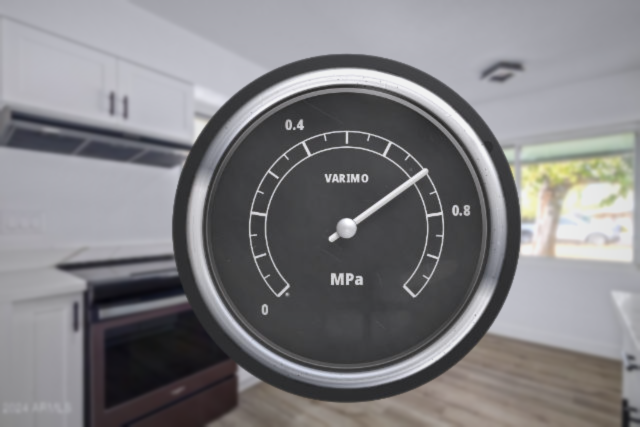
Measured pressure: 0.7 MPa
